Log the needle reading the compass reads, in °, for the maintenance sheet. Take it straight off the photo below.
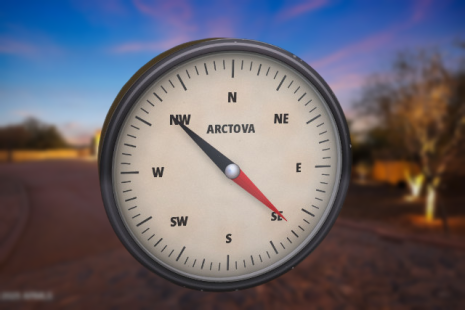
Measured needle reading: 132.5 °
